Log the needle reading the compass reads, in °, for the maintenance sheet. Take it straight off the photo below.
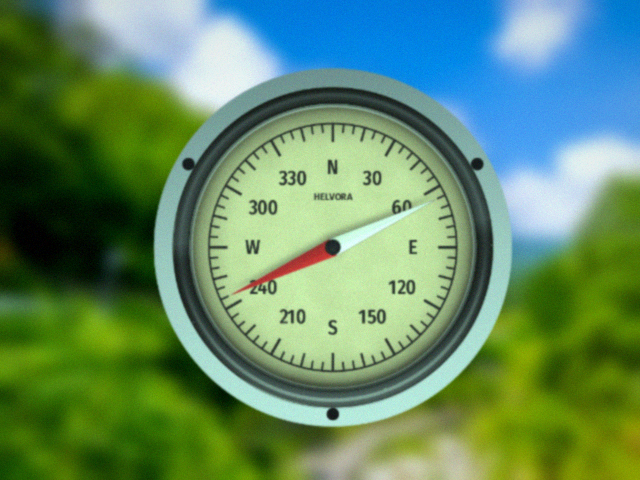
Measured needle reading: 245 °
